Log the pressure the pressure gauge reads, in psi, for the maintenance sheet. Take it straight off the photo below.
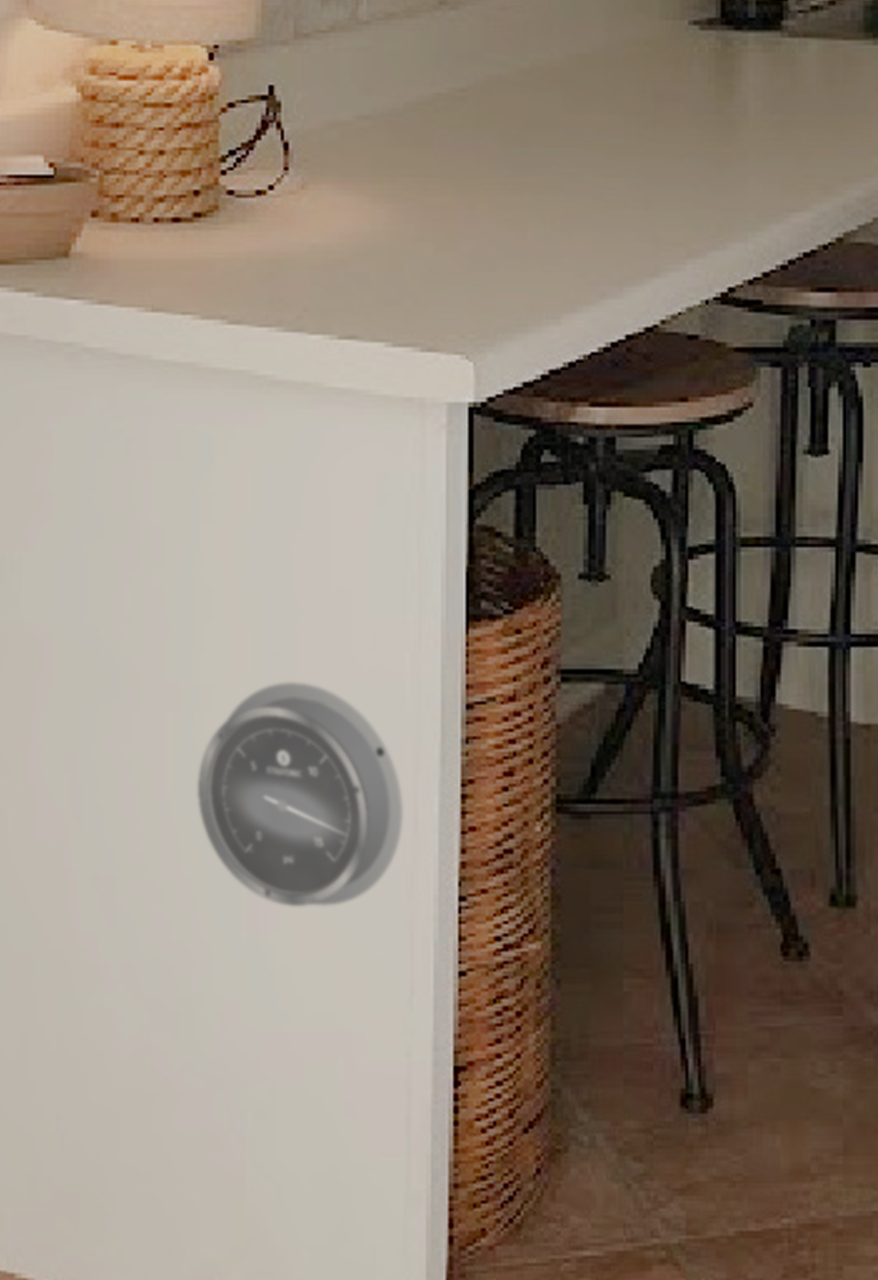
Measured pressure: 13.5 psi
